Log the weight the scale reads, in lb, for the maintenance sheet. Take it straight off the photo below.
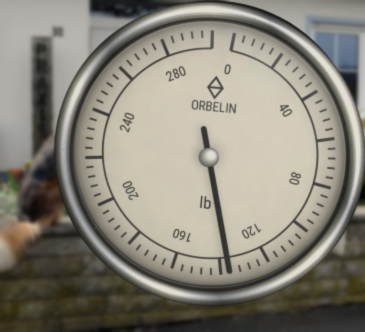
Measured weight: 136 lb
